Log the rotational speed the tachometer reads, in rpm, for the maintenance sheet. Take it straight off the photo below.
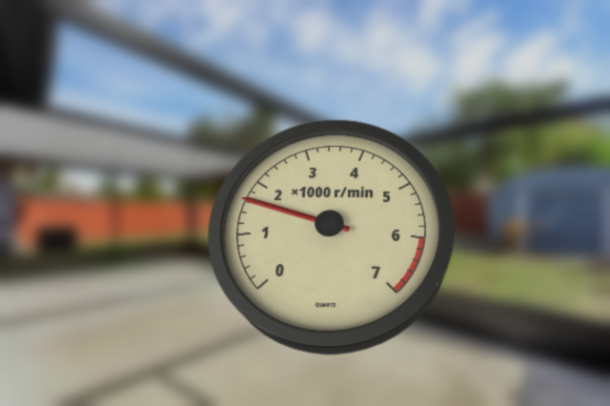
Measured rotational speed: 1600 rpm
